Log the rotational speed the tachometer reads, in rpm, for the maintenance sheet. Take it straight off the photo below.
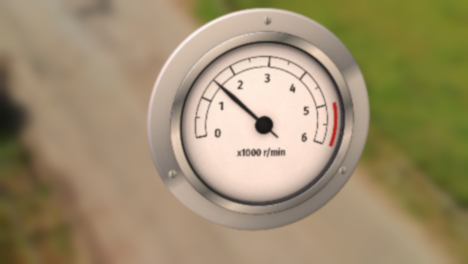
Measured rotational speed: 1500 rpm
